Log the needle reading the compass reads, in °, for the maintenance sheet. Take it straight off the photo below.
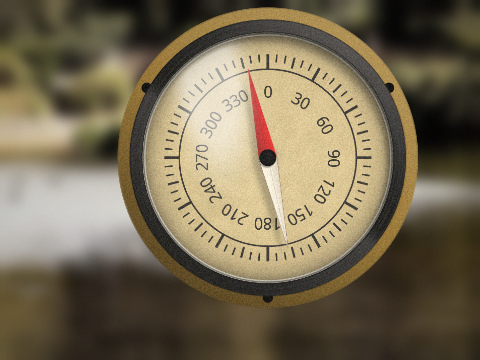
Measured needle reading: 347.5 °
